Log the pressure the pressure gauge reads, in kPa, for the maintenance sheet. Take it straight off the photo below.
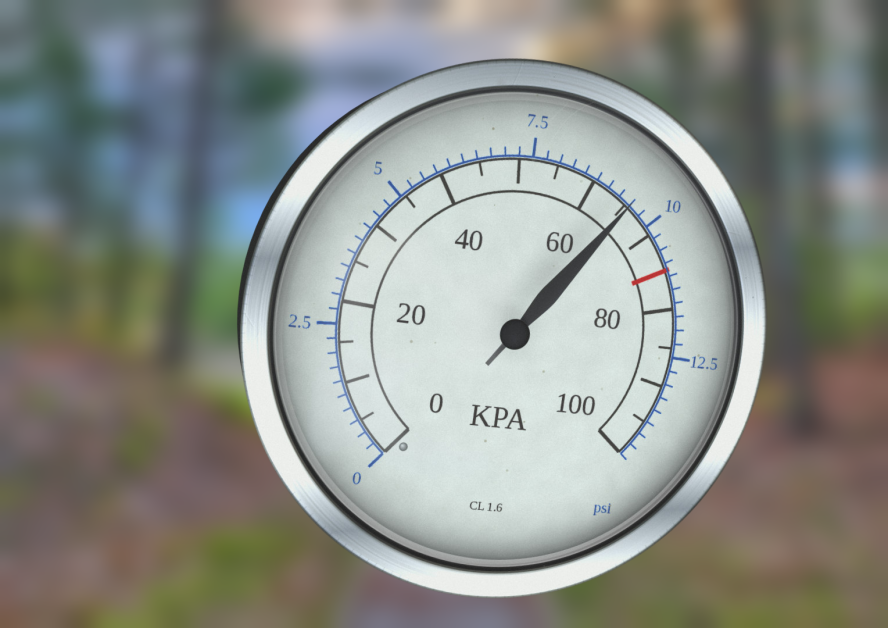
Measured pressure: 65 kPa
